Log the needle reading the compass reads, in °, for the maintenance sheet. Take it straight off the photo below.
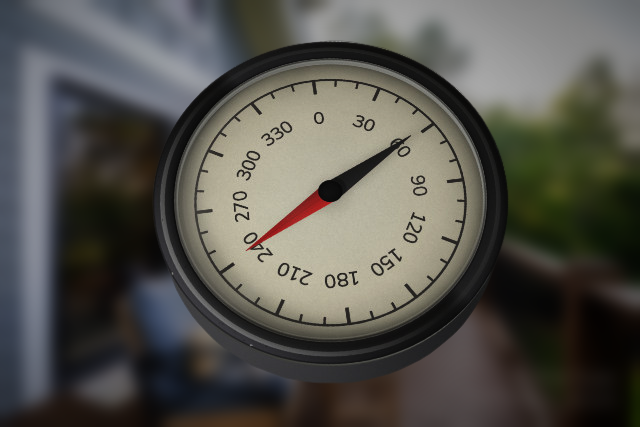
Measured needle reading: 240 °
